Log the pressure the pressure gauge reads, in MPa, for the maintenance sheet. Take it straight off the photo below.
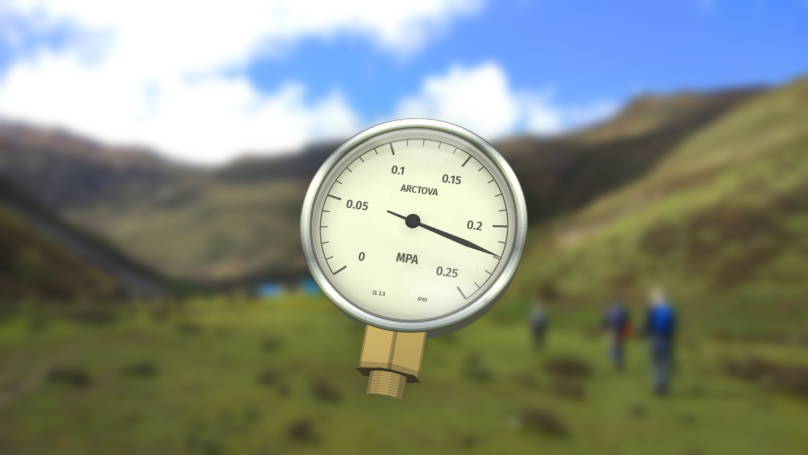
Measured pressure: 0.22 MPa
